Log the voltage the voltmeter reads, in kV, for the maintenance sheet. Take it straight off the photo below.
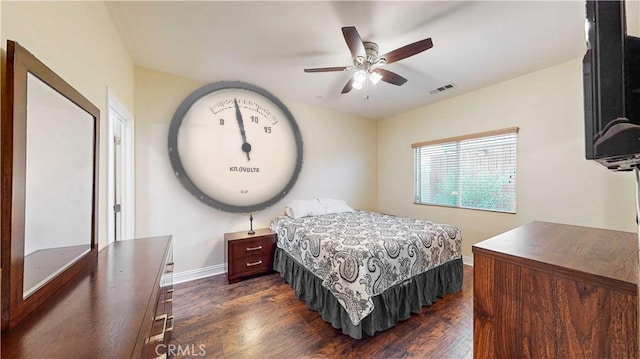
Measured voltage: 5 kV
